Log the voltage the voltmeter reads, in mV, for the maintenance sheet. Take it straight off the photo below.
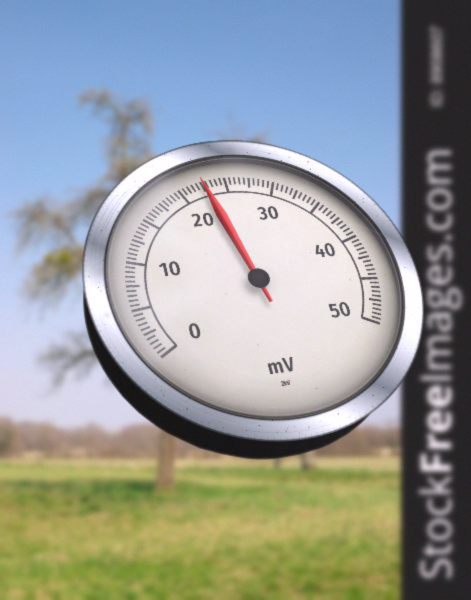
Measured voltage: 22.5 mV
